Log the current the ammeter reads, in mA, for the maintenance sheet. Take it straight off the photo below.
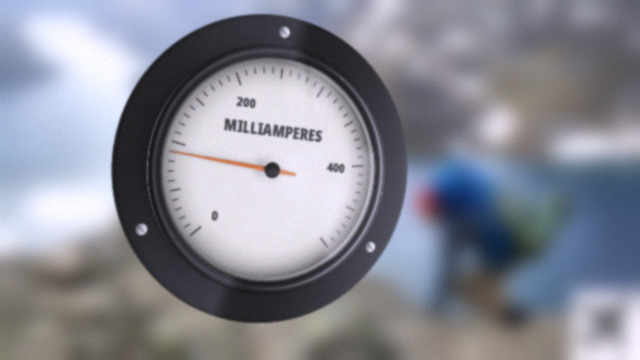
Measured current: 90 mA
